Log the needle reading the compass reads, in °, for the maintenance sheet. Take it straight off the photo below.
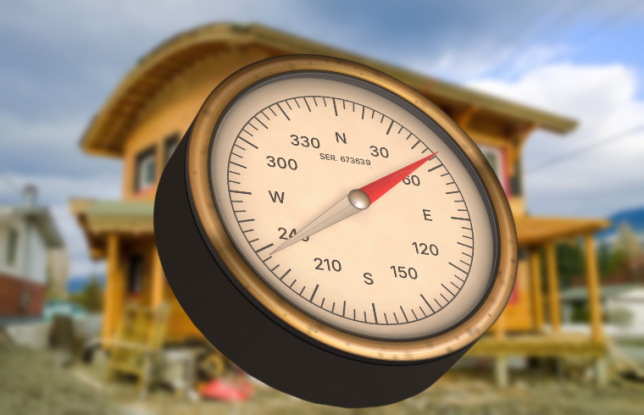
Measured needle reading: 55 °
